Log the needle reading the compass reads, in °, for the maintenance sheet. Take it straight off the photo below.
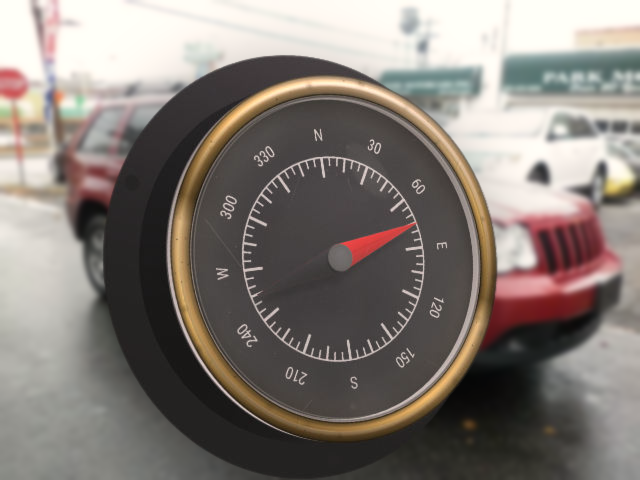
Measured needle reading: 75 °
